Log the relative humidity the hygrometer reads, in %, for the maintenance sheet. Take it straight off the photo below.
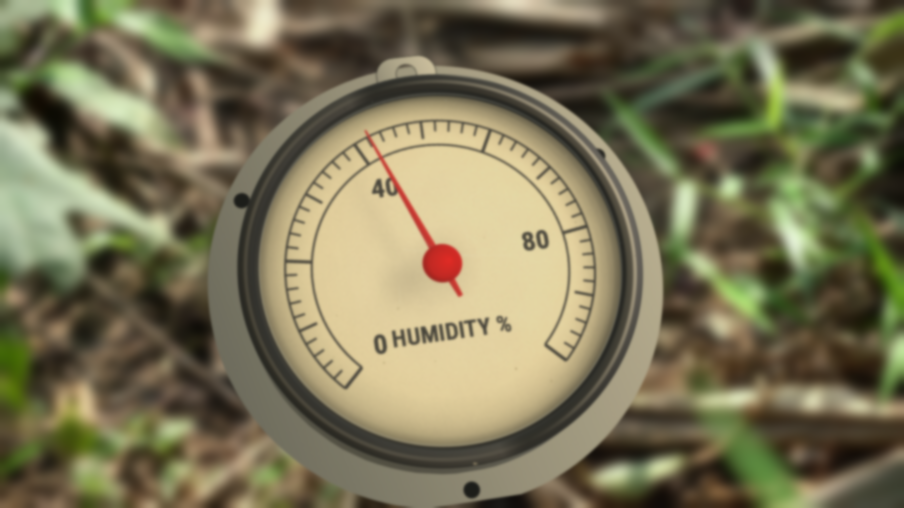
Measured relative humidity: 42 %
